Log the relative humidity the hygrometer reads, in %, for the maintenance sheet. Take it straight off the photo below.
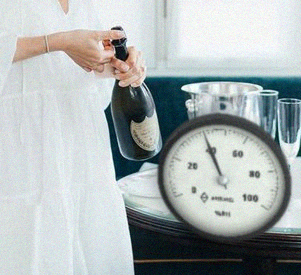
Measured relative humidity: 40 %
